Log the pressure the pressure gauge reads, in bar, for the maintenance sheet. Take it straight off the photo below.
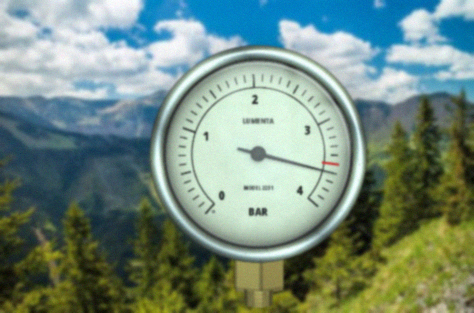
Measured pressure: 3.6 bar
